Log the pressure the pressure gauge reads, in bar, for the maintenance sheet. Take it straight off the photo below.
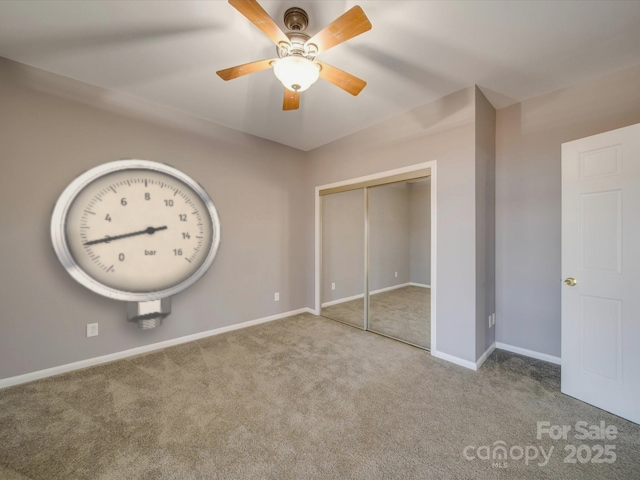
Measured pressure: 2 bar
